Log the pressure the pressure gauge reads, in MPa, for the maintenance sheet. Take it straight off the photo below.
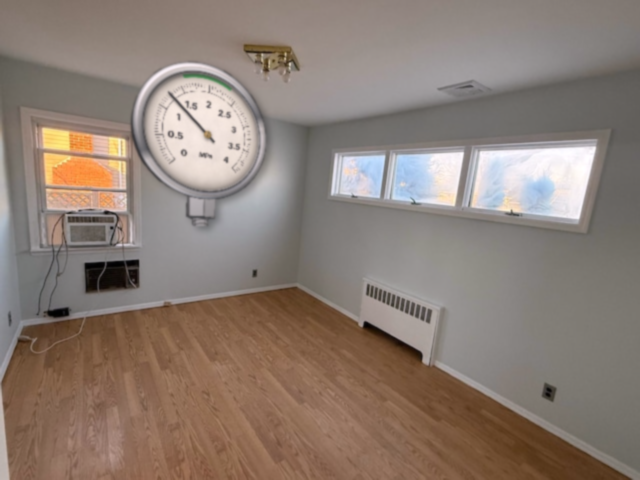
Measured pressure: 1.25 MPa
